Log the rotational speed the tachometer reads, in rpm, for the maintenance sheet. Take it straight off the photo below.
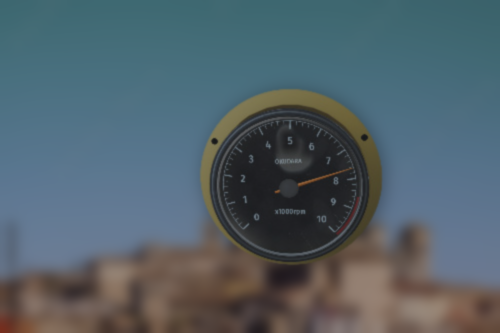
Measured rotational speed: 7600 rpm
